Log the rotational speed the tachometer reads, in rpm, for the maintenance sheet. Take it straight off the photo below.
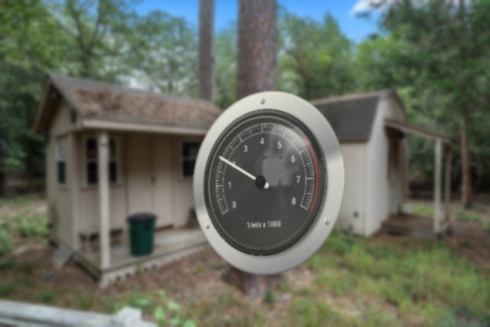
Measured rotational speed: 2000 rpm
